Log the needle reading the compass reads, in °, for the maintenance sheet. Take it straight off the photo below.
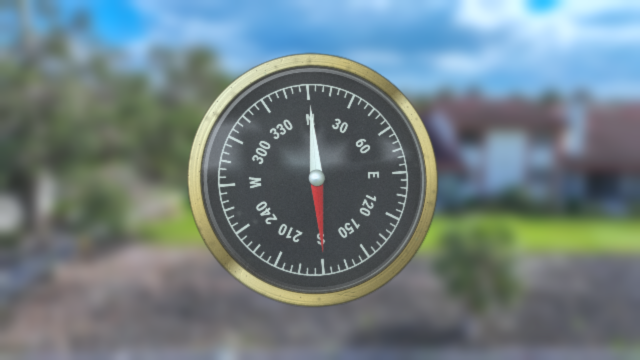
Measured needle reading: 180 °
